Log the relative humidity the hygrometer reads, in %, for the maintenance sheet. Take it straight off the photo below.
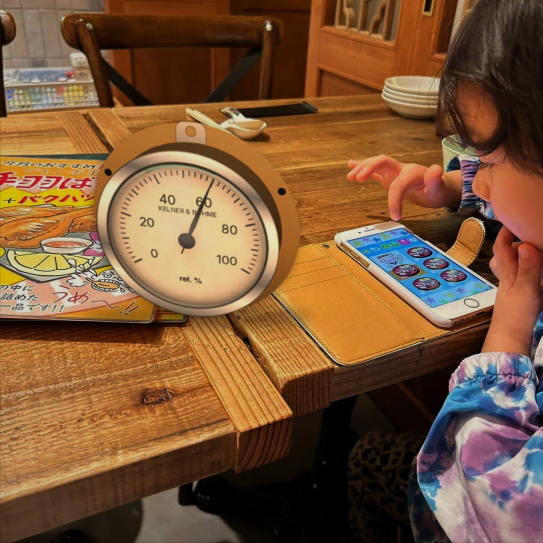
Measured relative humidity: 60 %
